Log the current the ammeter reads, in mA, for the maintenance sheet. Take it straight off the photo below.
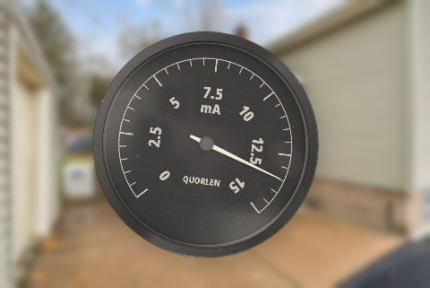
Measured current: 13.5 mA
